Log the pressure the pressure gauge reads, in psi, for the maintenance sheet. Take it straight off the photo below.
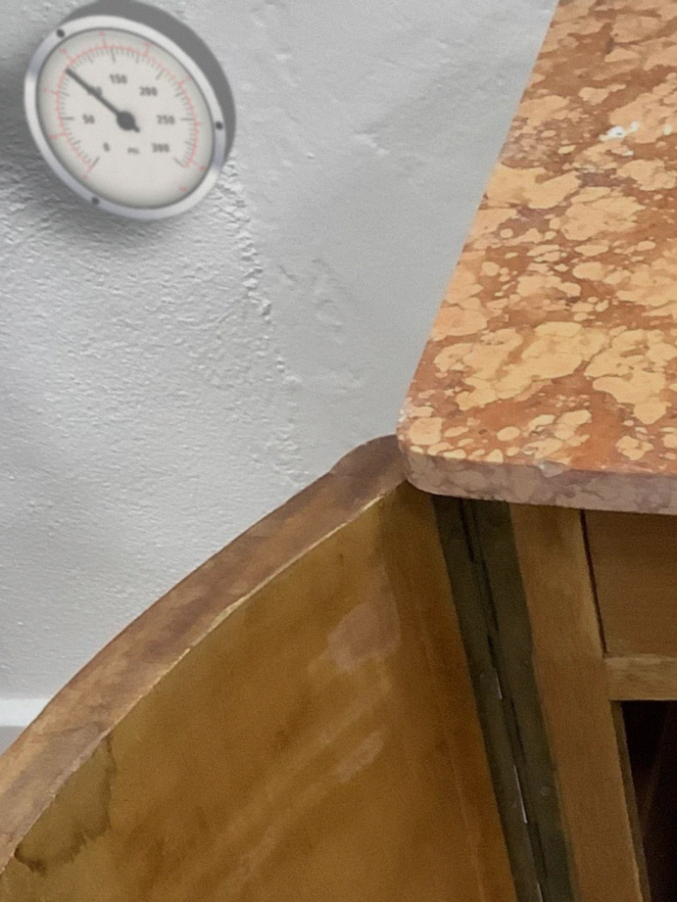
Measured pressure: 100 psi
